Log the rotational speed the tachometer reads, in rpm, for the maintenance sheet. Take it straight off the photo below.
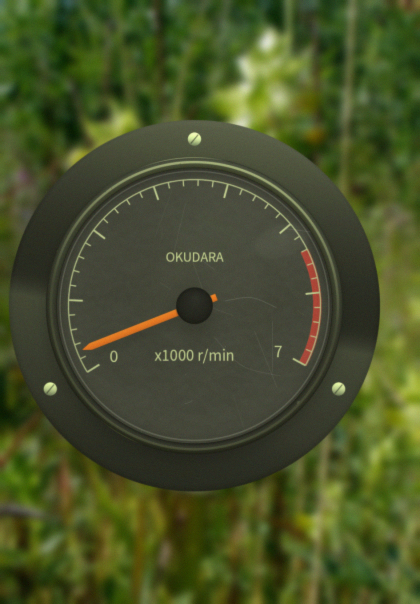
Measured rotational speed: 300 rpm
